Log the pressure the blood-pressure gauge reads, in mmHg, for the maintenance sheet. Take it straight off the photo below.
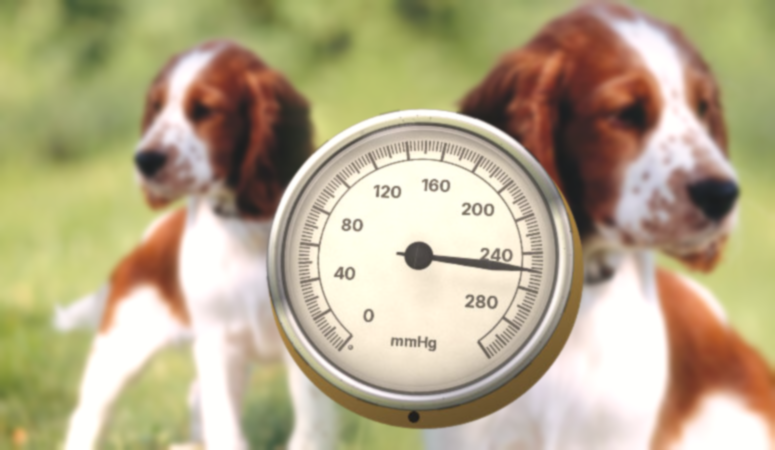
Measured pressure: 250 mmHg
